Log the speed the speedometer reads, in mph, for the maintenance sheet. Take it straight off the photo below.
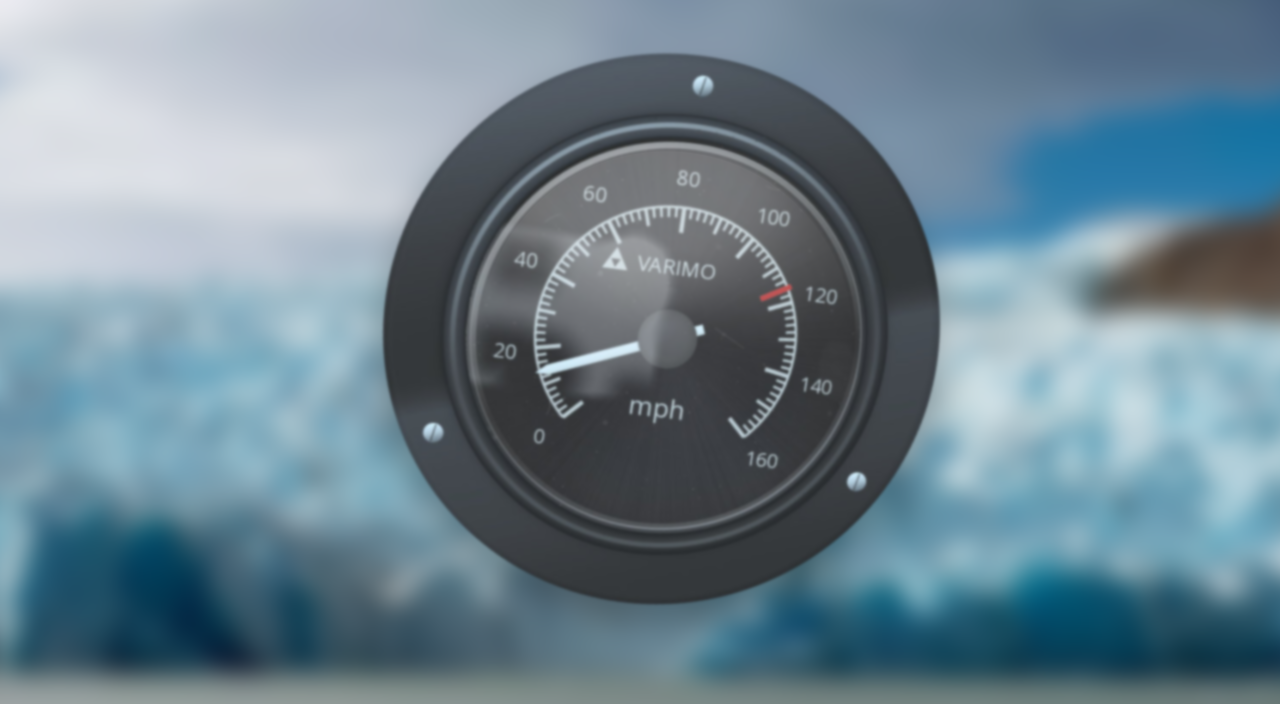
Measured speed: 14 mph
